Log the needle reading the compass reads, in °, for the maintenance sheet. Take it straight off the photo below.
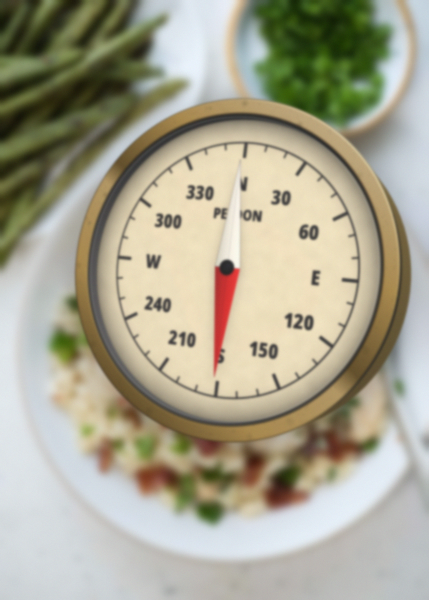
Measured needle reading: 180 °
